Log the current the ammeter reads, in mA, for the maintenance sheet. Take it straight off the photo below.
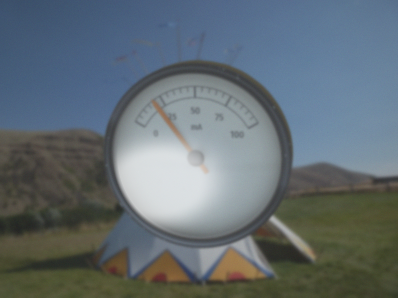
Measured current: 20 mA
